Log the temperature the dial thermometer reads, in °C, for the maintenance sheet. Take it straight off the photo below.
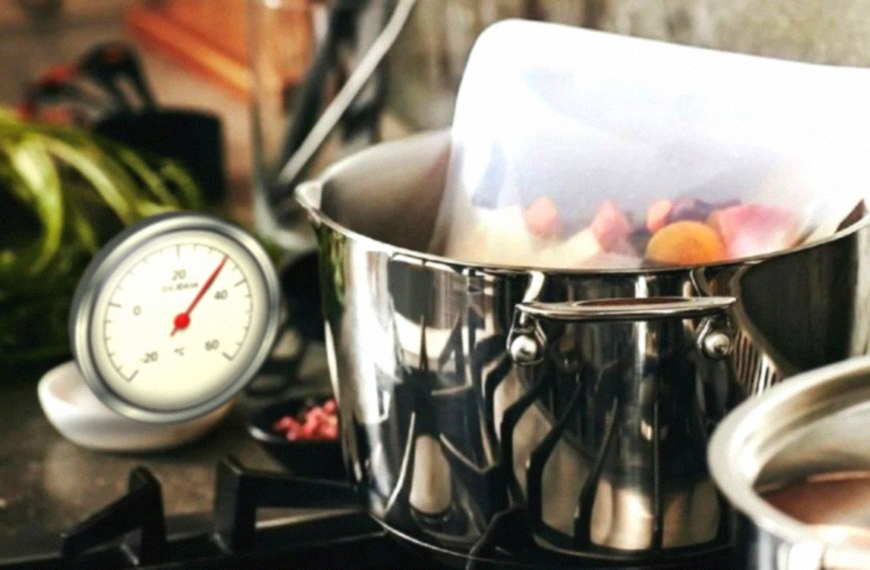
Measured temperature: 32 °C
